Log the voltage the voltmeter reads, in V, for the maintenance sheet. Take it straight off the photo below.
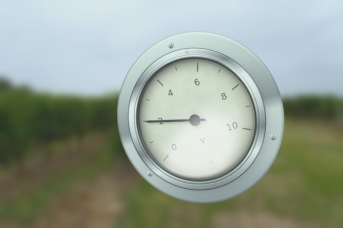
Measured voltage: 2 V
